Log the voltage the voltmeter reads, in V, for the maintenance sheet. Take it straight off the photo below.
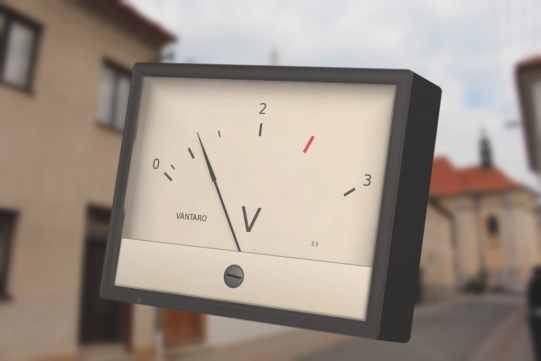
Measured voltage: 1.25 V
